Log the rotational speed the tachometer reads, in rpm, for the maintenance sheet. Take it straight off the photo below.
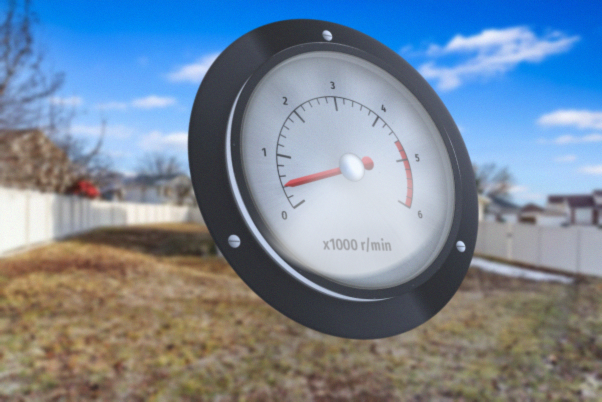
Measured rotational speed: 400 rpm
